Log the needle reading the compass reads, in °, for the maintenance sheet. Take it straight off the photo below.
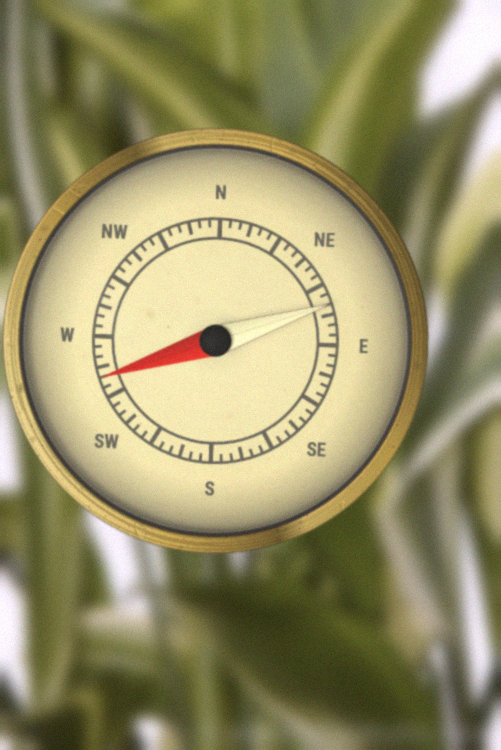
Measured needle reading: 250 °
